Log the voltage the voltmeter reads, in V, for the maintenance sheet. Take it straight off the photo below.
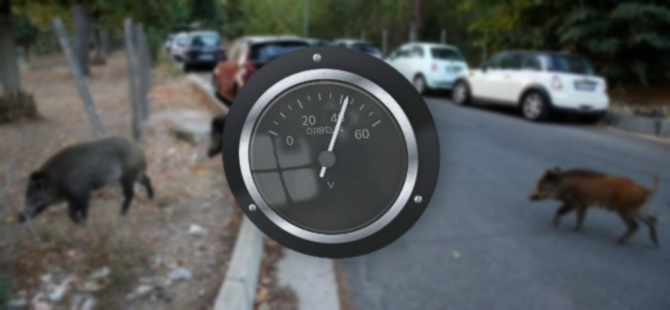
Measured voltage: 42.5 V
